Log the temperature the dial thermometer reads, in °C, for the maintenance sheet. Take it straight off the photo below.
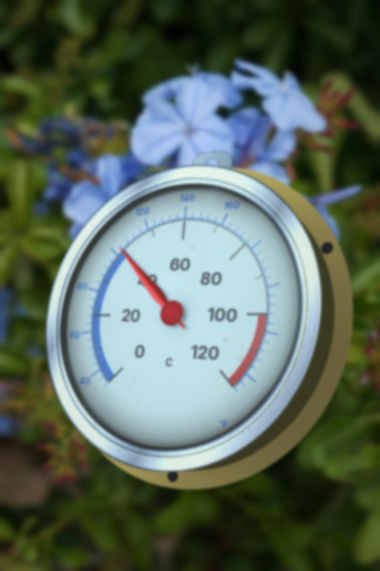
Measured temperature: 40 °C
